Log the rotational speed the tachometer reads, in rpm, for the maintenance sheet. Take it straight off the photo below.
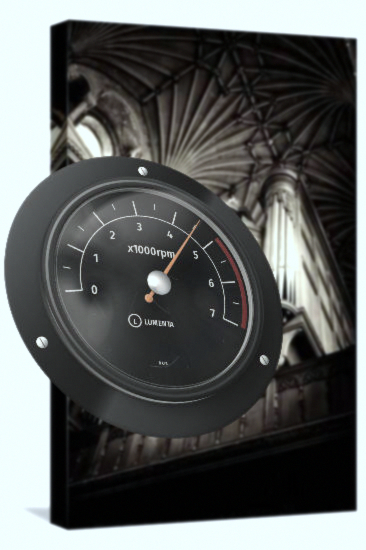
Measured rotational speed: 4500 rpm
